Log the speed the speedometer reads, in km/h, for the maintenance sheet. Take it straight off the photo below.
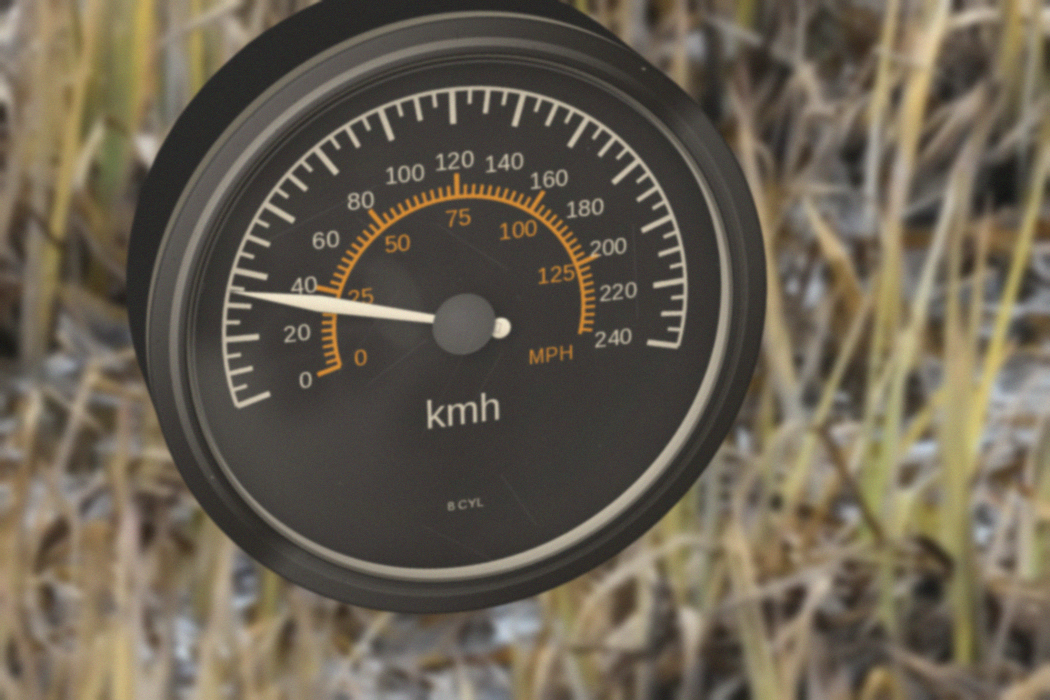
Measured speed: 35 km/h
